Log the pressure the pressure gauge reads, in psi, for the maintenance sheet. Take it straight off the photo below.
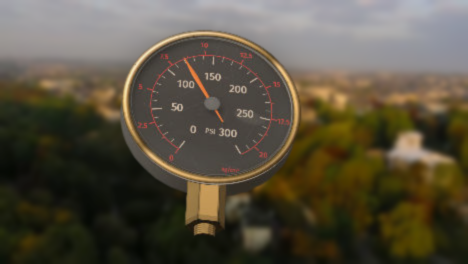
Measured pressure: 120 psi
